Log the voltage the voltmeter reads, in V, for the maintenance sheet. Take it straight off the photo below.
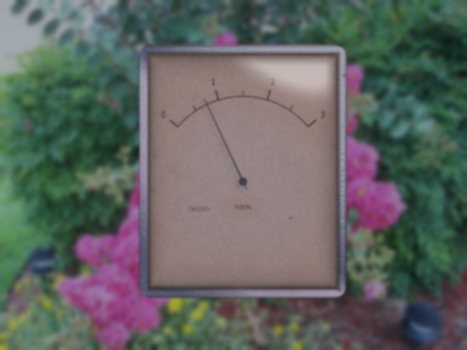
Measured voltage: 0.75 V
